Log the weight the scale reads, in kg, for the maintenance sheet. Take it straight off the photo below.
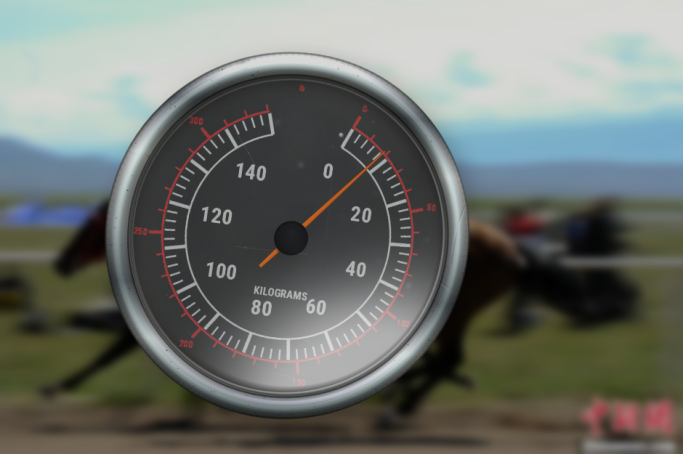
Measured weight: 8 kg
